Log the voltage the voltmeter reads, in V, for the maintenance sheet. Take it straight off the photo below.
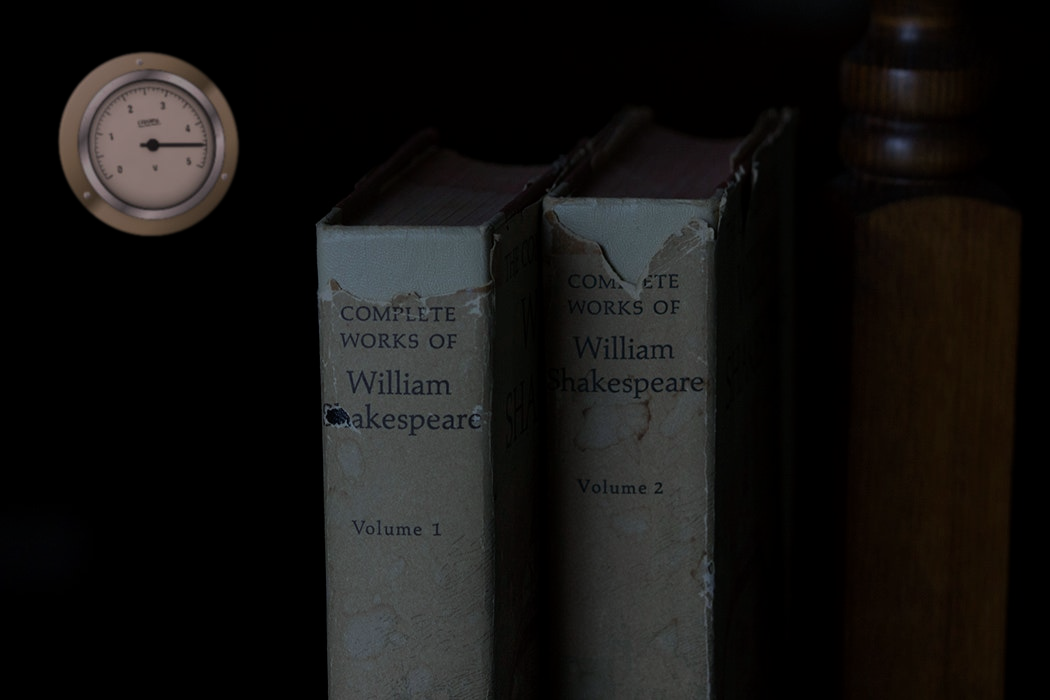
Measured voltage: 4.5 V
